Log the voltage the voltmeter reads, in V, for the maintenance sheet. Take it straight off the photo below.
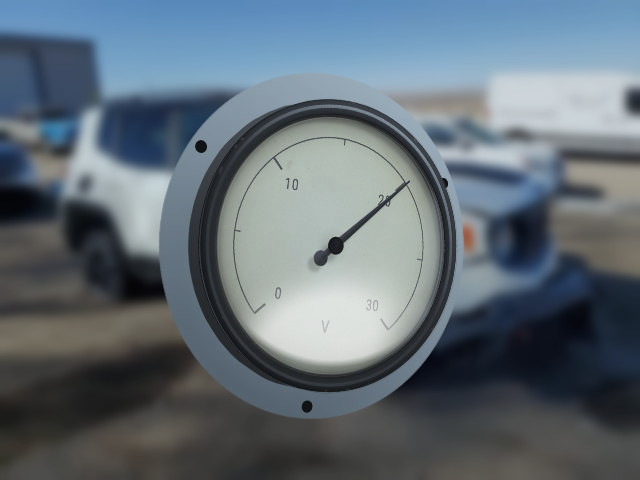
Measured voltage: 20 V
